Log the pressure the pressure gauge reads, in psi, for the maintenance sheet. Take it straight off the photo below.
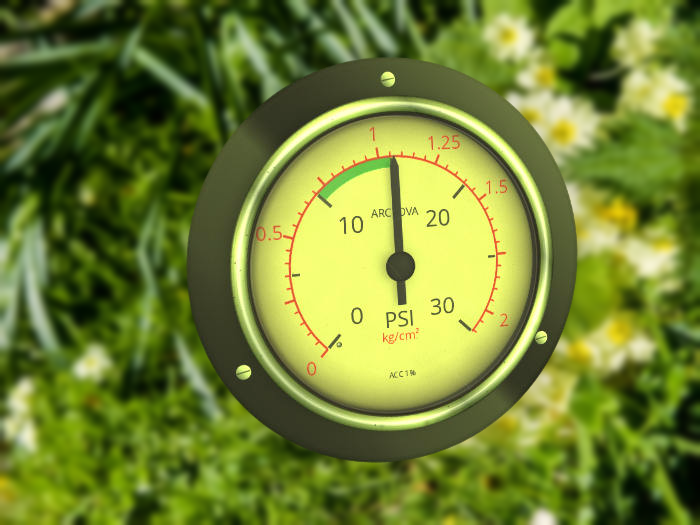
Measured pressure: 15 psi
